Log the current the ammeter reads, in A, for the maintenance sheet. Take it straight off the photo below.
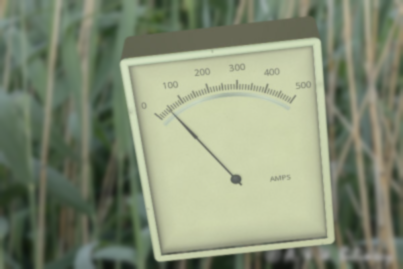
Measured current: 50 A
